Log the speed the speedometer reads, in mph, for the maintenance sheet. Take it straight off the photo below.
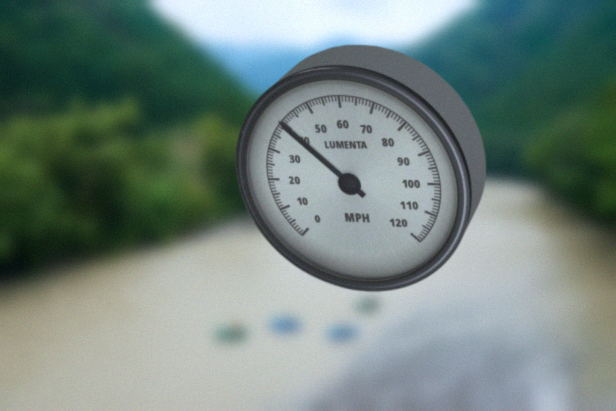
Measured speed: 40 mph
